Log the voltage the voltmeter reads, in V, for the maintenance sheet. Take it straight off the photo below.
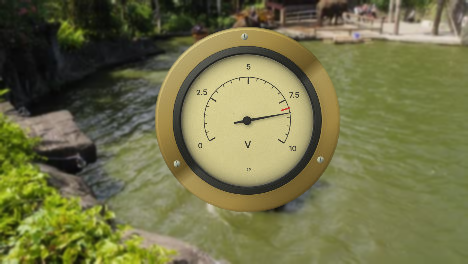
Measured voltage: 8.25 V
